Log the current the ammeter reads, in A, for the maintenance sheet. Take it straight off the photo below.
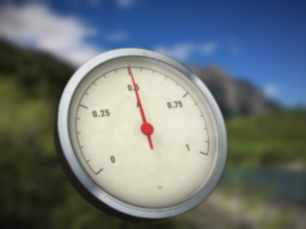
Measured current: 0.5 A
